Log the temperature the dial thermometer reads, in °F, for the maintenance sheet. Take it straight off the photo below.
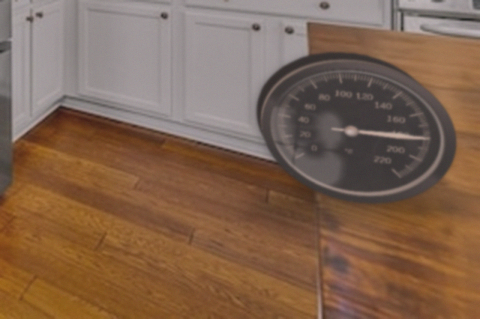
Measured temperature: 180 °F
